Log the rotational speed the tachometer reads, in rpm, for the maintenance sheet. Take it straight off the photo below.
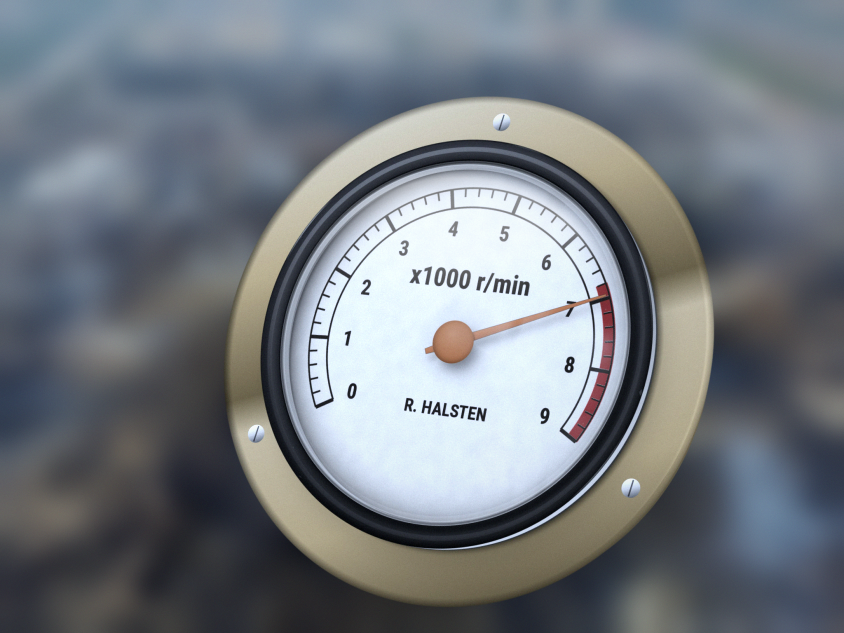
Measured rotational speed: 7000 rpm
